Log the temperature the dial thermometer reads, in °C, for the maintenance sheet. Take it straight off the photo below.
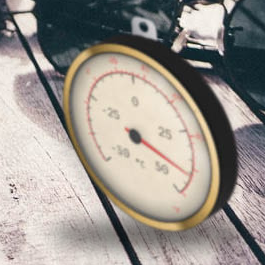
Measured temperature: 40 °C
